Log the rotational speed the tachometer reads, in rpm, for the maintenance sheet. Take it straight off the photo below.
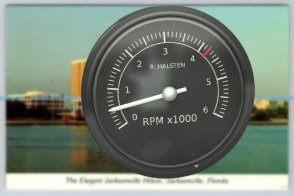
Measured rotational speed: 500 rpm
